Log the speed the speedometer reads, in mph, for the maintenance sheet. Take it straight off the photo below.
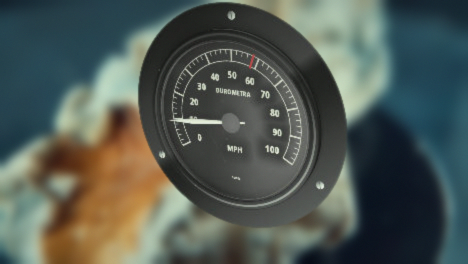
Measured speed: 10 mph
